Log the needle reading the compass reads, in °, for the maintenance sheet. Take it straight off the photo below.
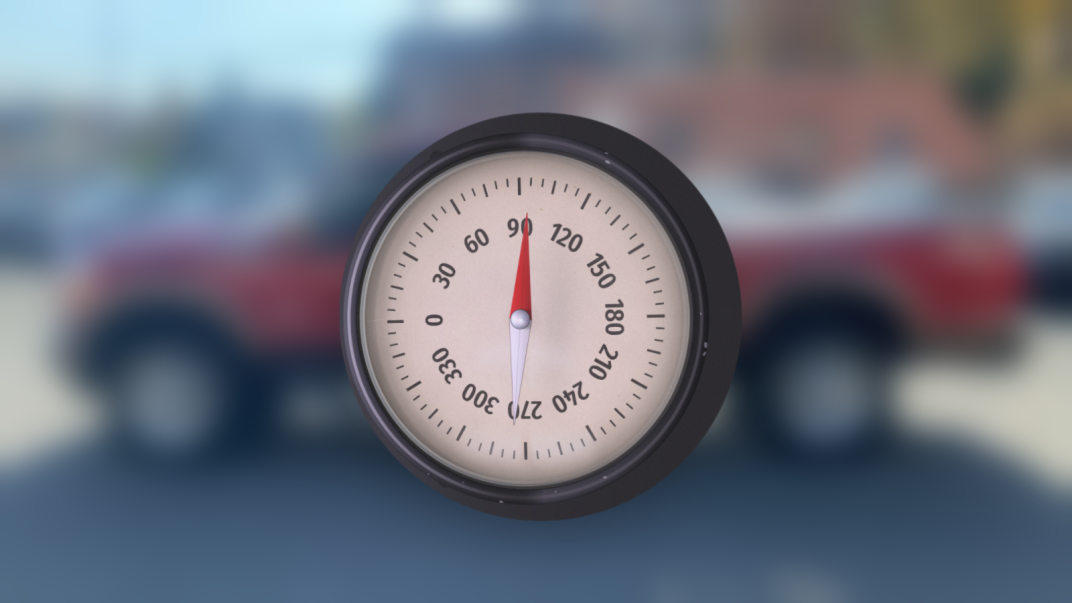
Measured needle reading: 95 °
